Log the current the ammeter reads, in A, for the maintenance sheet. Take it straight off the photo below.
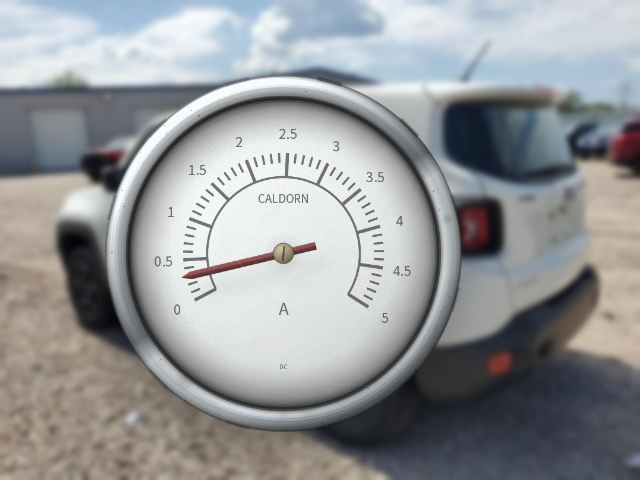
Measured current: 0.3 A
